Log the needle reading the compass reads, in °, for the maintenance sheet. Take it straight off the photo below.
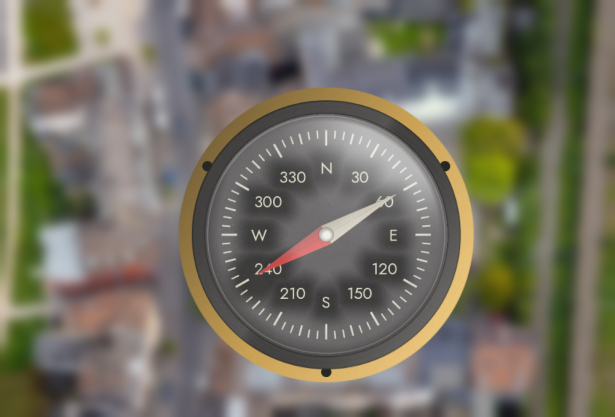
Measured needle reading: 240 °
